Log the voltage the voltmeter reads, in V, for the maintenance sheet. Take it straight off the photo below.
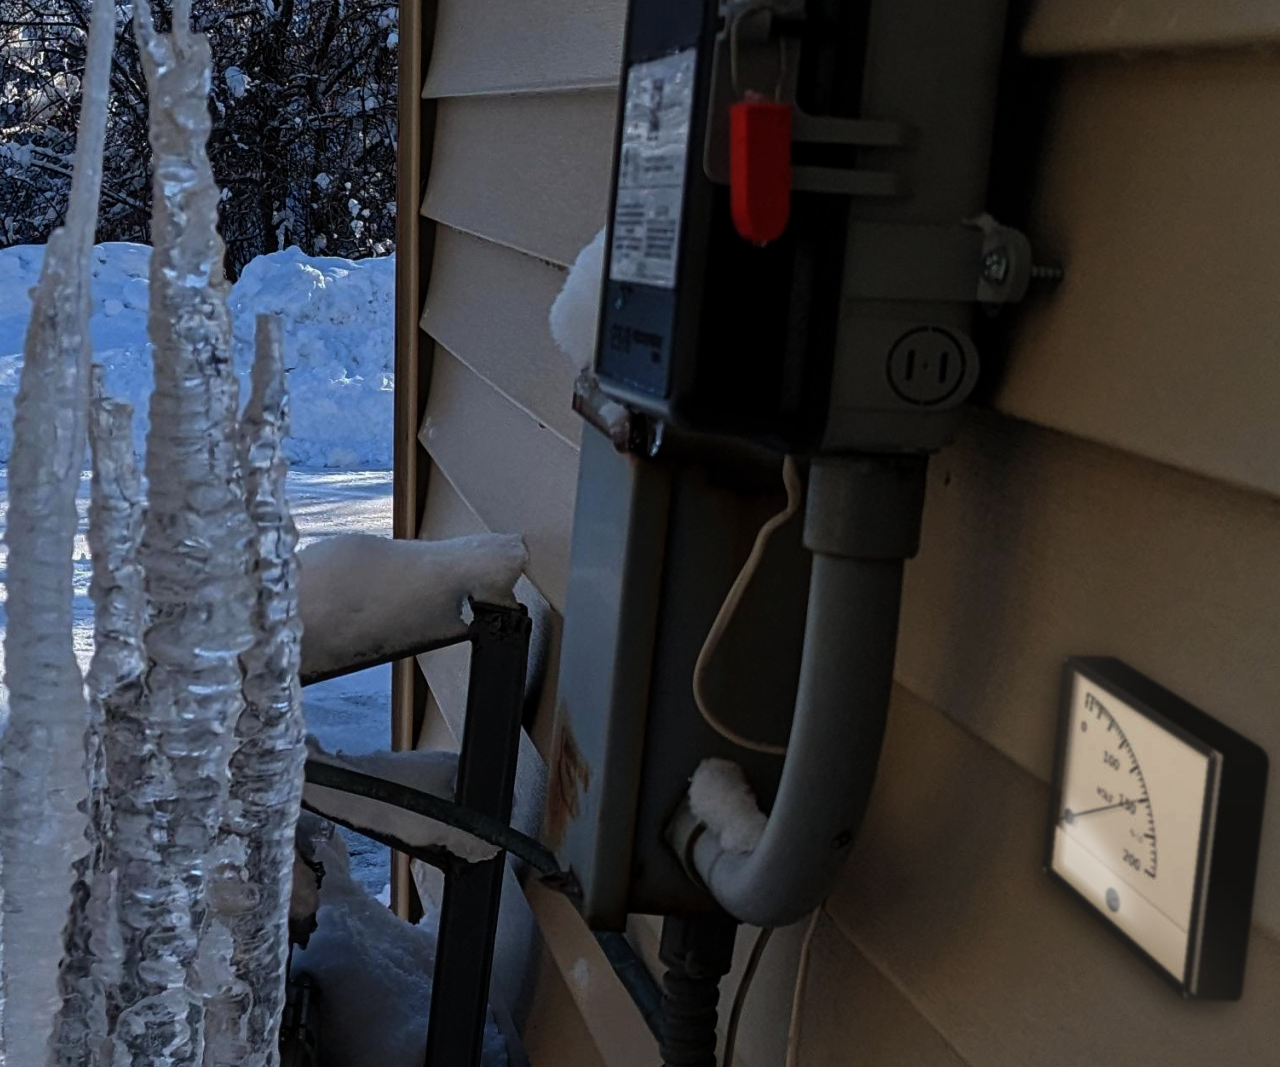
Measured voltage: 150 V
